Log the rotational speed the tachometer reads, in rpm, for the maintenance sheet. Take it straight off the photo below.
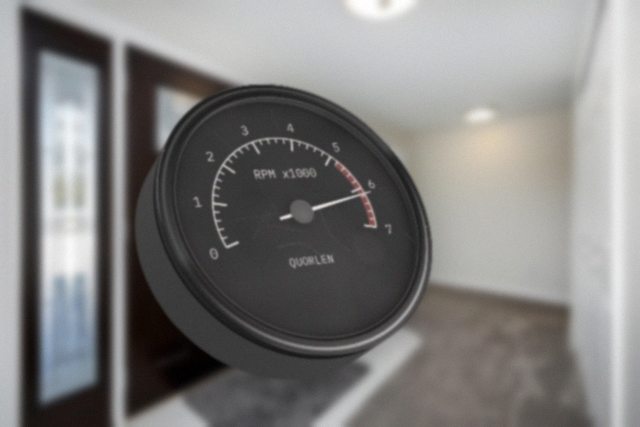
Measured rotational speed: 6200 rpm
